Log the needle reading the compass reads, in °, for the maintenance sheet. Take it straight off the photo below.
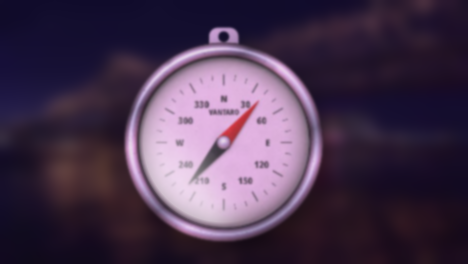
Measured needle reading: 40 °
